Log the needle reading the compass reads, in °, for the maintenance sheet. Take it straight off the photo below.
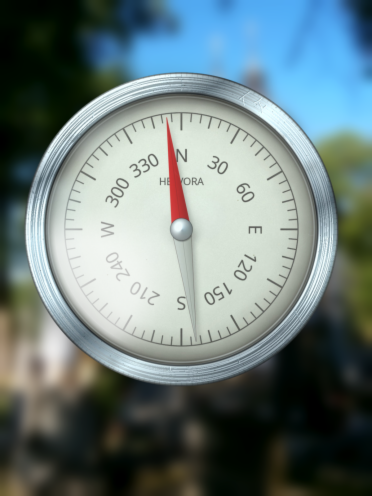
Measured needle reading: 352.5 °
